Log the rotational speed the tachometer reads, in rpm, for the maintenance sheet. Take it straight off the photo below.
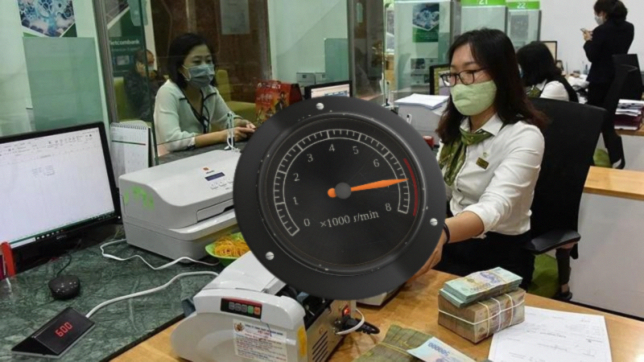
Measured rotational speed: 7000 rpm
